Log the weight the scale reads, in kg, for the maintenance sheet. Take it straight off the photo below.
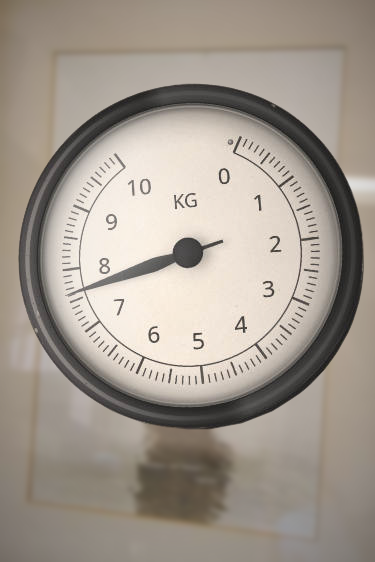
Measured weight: 7.6 kg
